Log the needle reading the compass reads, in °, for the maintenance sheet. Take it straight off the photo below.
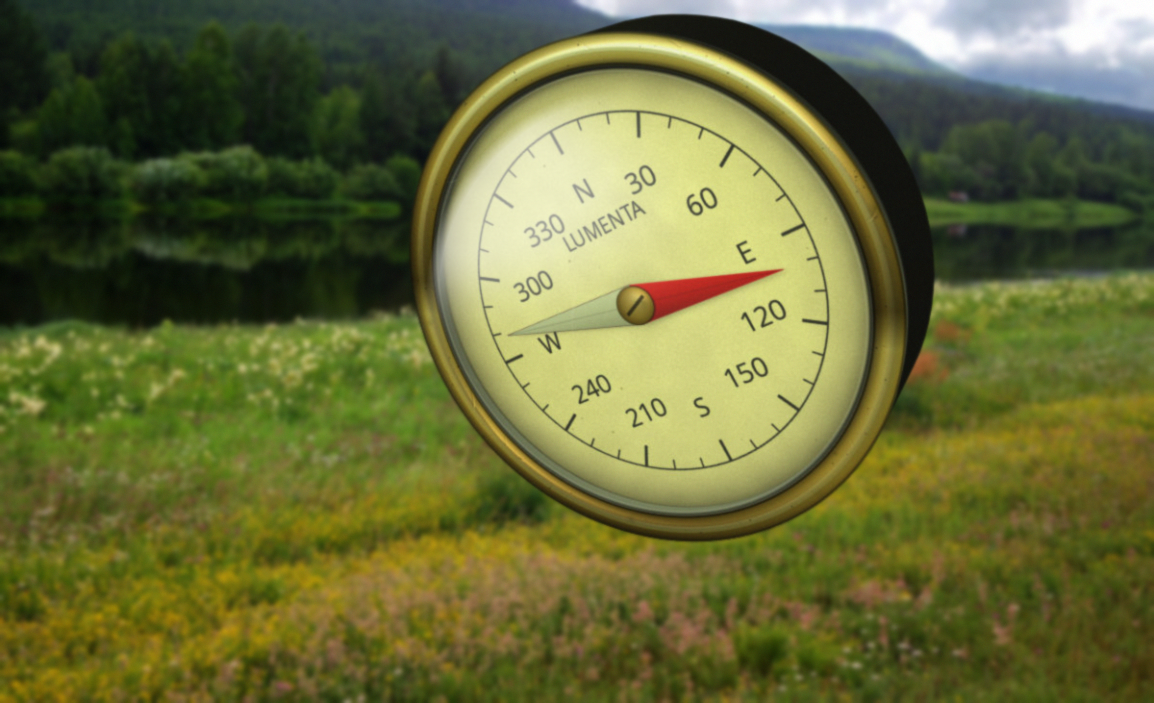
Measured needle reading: 100 °
